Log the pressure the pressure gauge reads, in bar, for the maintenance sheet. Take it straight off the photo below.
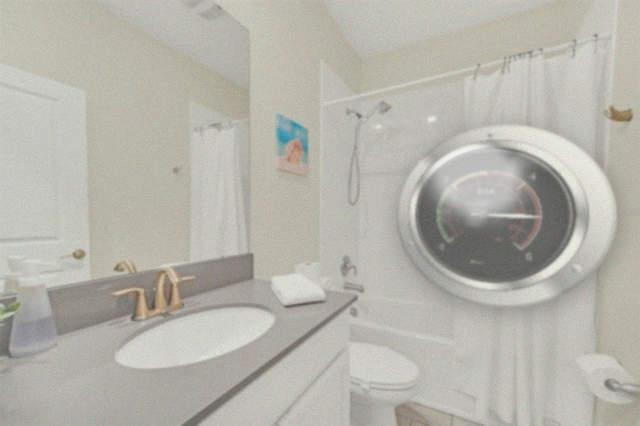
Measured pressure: 5 bar
